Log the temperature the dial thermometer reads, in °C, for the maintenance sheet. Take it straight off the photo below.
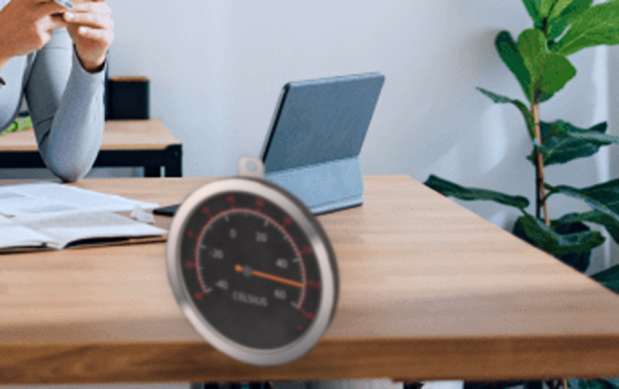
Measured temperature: 50 °C
